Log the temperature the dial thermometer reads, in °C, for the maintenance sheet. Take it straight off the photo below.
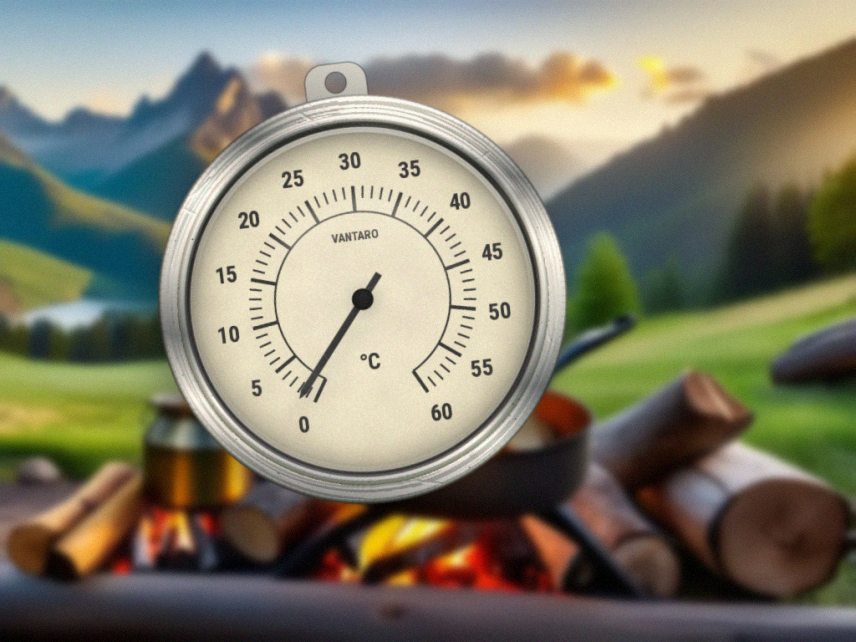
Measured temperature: 1.5 °C
